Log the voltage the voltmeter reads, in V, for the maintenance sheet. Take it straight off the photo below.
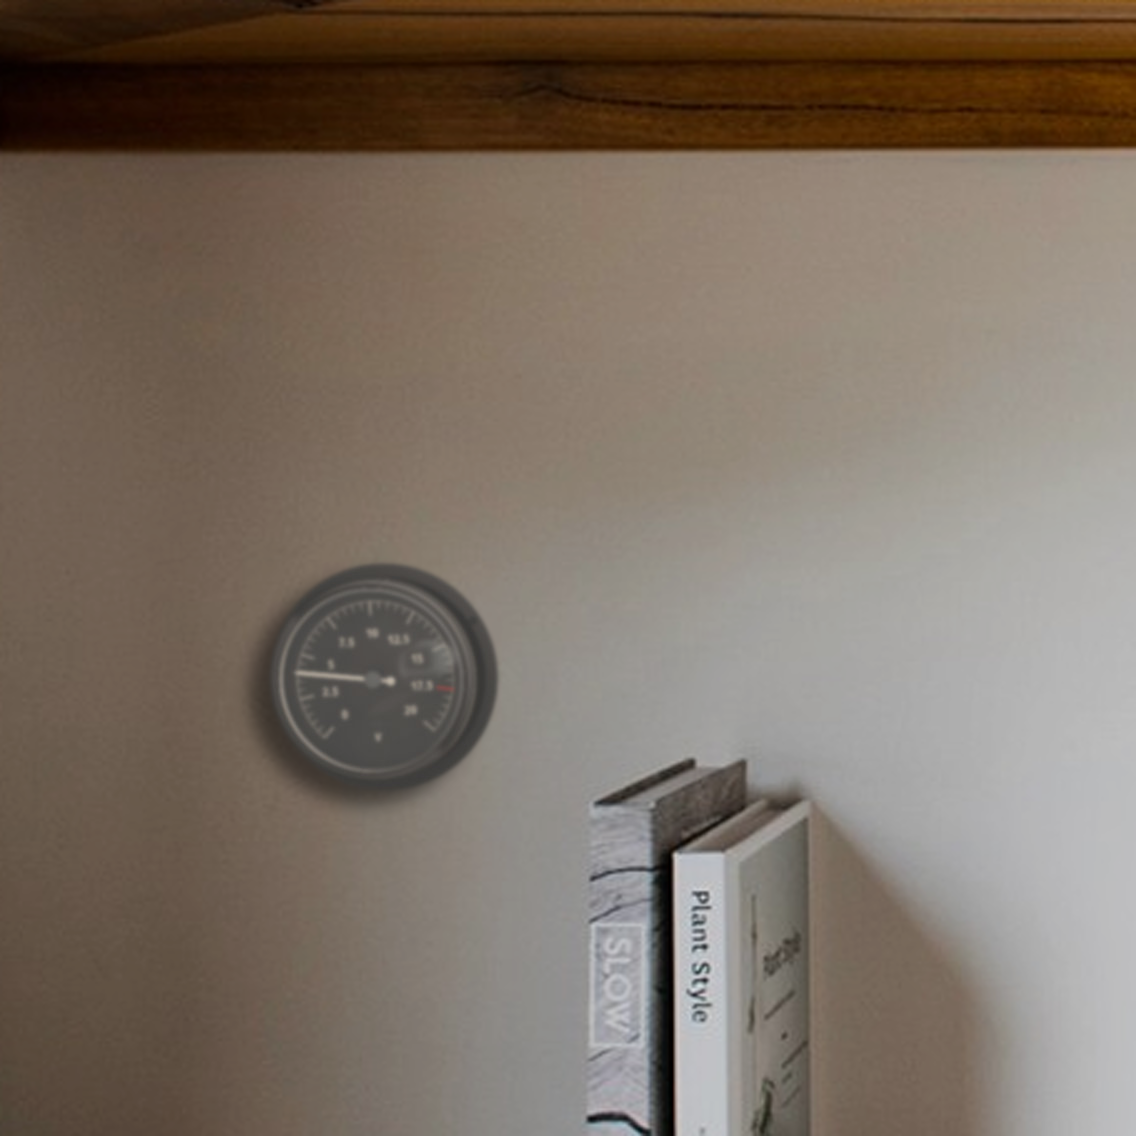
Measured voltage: 4 V
